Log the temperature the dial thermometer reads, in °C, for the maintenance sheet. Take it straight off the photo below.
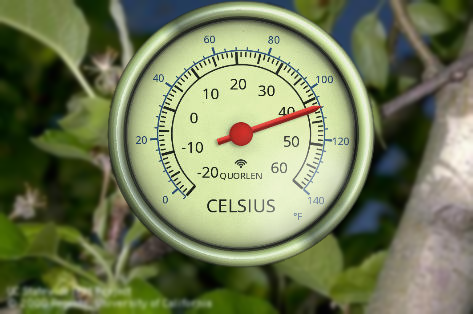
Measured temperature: 42 °C
